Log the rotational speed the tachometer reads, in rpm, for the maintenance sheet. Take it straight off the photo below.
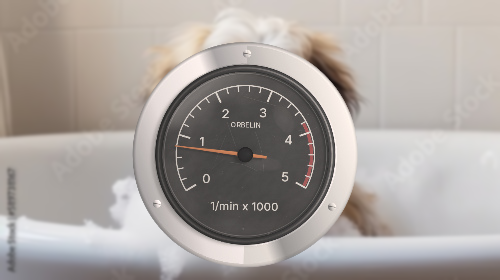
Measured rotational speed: 800 rpm
